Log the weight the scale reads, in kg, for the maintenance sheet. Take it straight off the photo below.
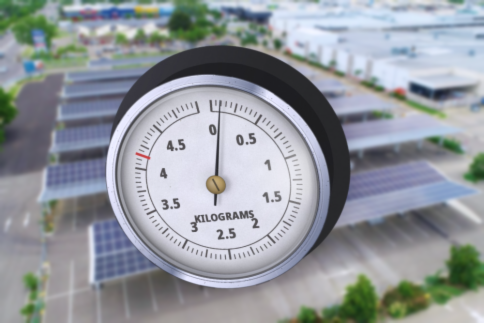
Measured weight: 0.1 kg
